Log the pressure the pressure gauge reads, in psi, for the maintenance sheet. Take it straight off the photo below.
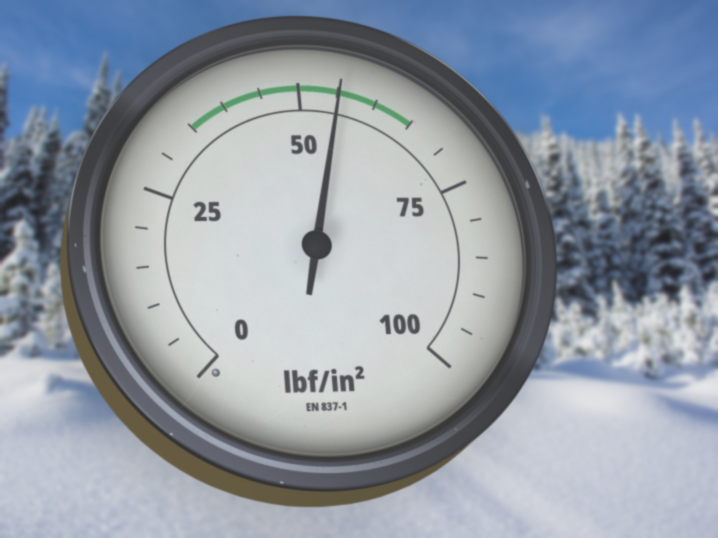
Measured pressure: 55 psi
